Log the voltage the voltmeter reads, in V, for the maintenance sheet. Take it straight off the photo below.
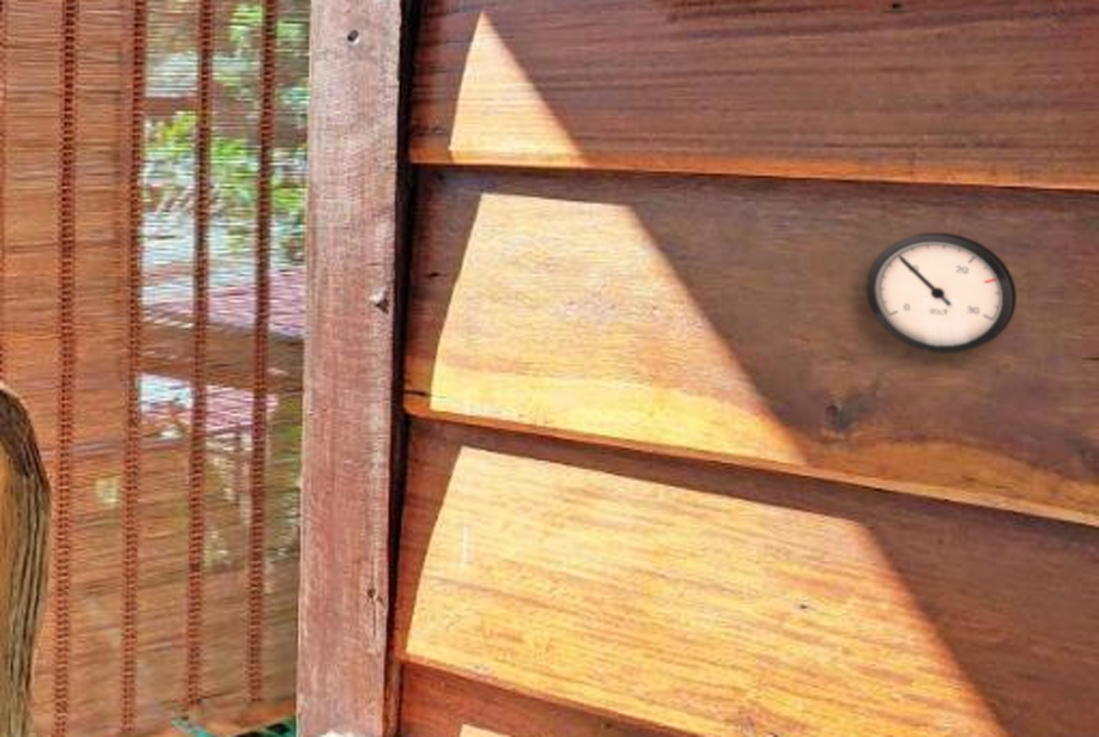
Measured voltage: 10 V
